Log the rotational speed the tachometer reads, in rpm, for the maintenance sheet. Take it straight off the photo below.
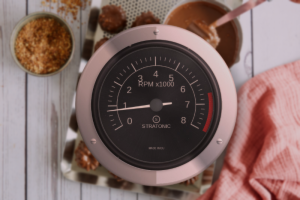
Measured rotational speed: 800 rpm
